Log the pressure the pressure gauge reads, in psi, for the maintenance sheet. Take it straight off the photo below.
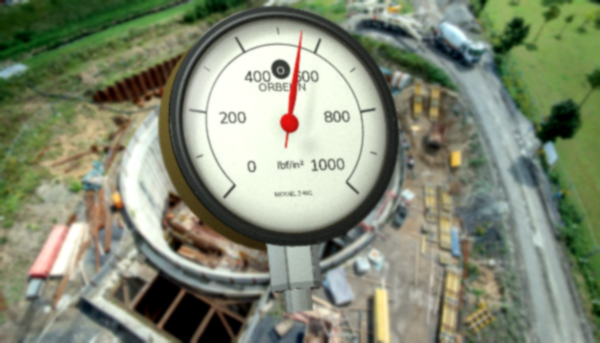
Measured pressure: 550 psi
